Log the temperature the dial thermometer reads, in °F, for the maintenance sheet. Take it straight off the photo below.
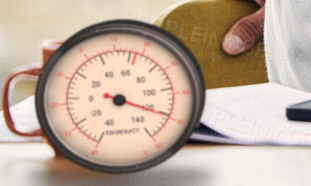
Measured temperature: 120 °F
